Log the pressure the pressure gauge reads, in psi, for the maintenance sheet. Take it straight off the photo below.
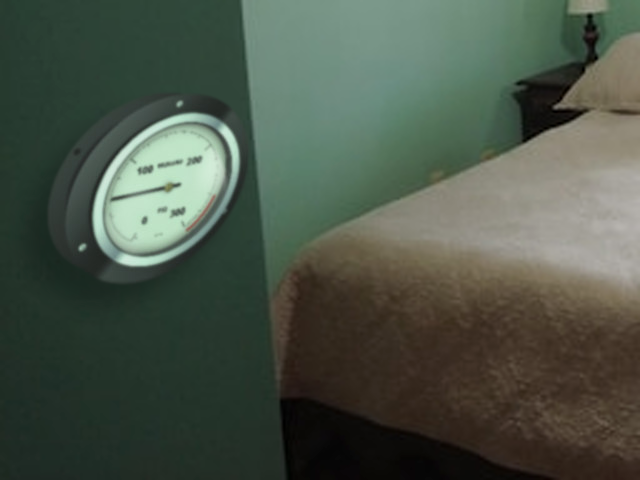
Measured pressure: 60 psi
